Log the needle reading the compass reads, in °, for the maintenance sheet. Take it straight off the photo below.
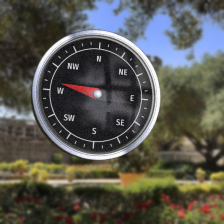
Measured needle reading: 280 °
